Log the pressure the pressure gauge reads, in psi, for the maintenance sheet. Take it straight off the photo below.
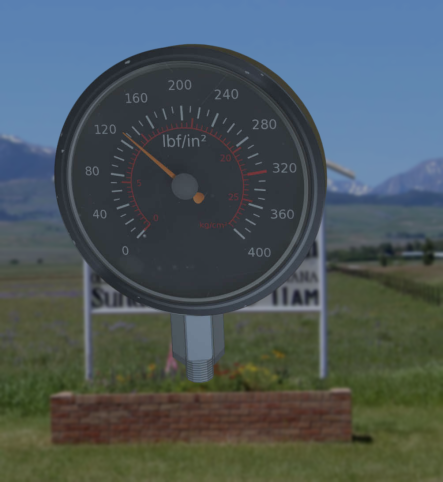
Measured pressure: 130 psi
